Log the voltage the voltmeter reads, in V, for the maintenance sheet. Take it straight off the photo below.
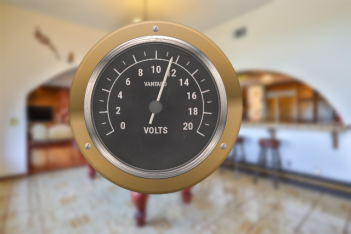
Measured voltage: 11.5 V
